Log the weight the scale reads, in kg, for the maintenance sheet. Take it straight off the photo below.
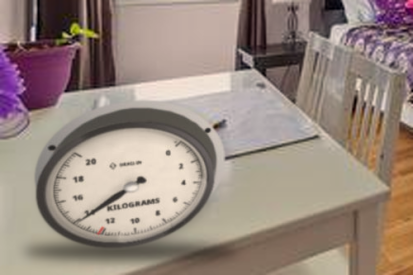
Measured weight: 14 kg
